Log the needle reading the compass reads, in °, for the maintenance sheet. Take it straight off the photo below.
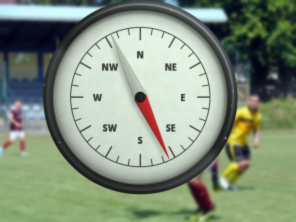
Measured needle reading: 155 °
